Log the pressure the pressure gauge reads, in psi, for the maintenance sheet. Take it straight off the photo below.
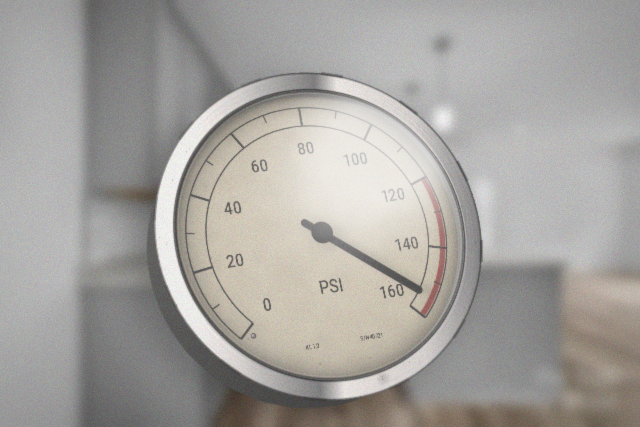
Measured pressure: 155 psi
